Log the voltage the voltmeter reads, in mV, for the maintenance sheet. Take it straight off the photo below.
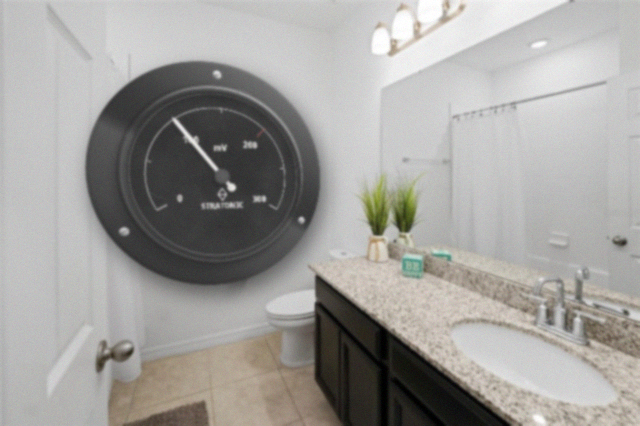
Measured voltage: 100 mV
